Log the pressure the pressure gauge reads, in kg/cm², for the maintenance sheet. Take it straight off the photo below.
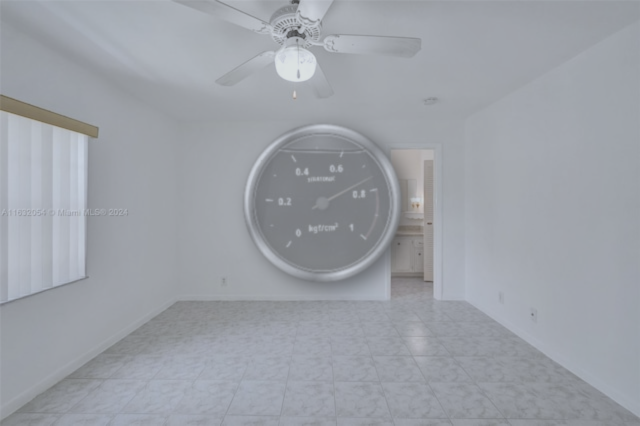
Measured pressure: 0.75 kg/cm²
